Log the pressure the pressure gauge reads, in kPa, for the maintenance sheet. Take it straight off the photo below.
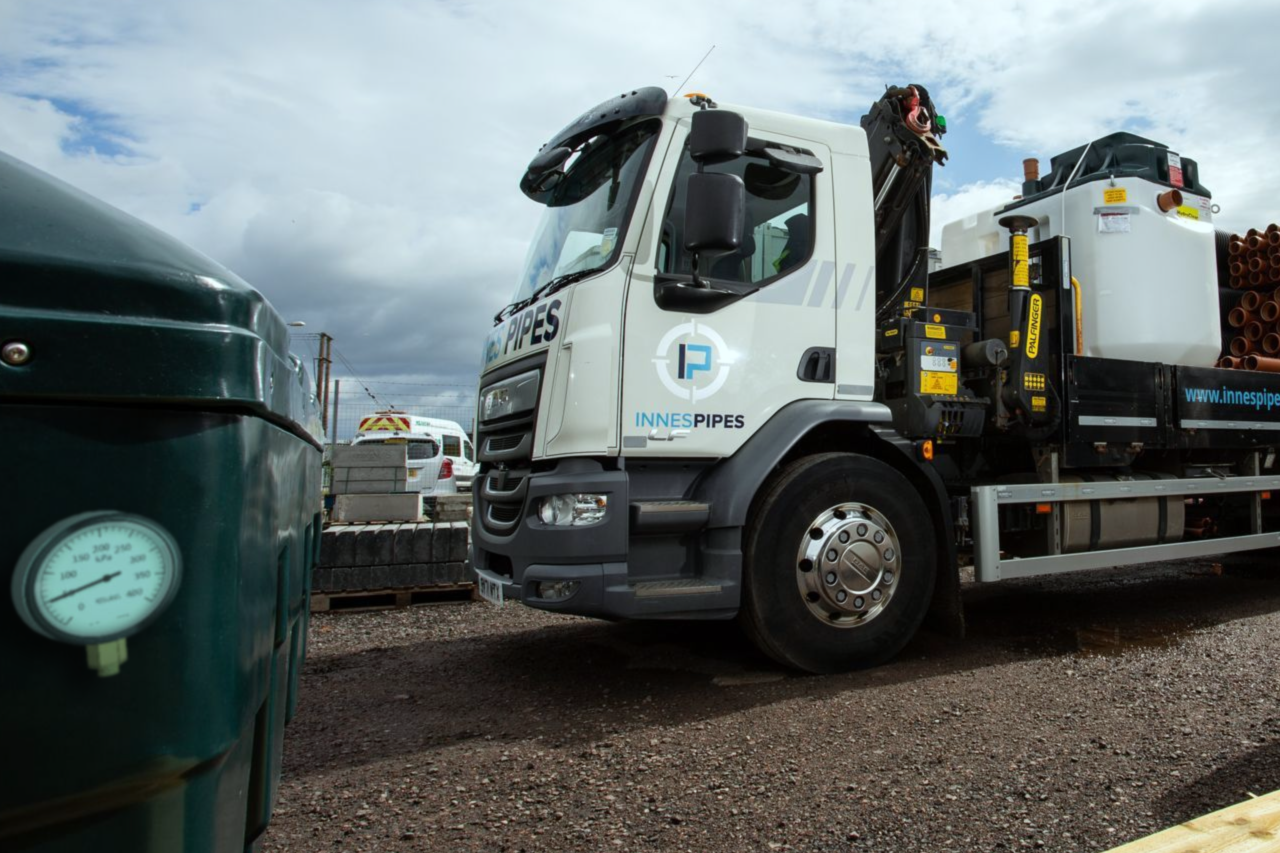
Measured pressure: 50 kPa
